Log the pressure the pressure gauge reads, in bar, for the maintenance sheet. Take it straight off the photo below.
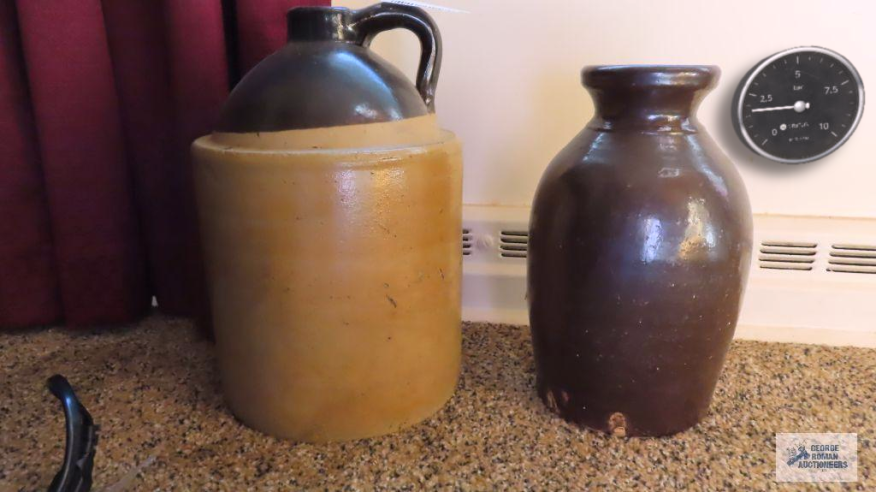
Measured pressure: 1.75 bar
